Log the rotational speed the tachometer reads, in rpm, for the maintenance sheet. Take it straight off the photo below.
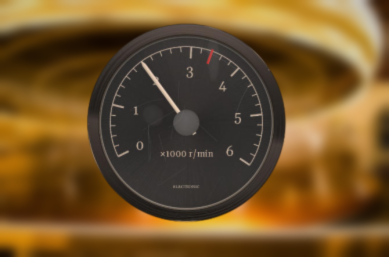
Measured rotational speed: 2000 rpm
